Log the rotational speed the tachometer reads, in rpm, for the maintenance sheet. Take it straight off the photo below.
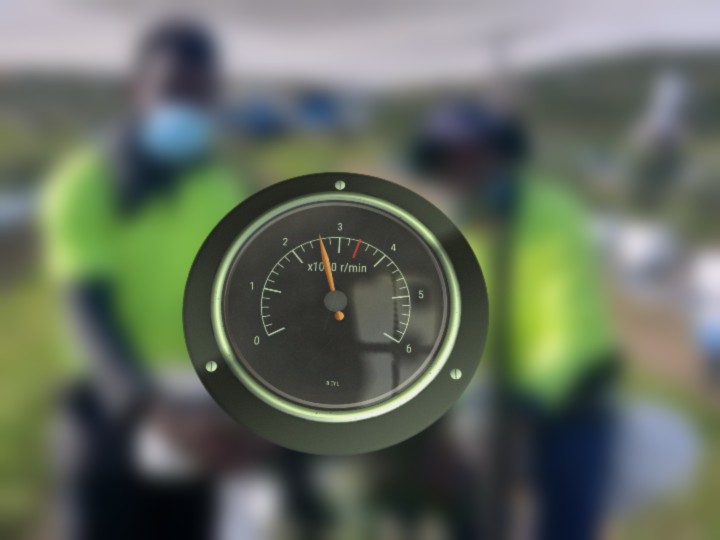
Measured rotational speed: 2600 rpm
